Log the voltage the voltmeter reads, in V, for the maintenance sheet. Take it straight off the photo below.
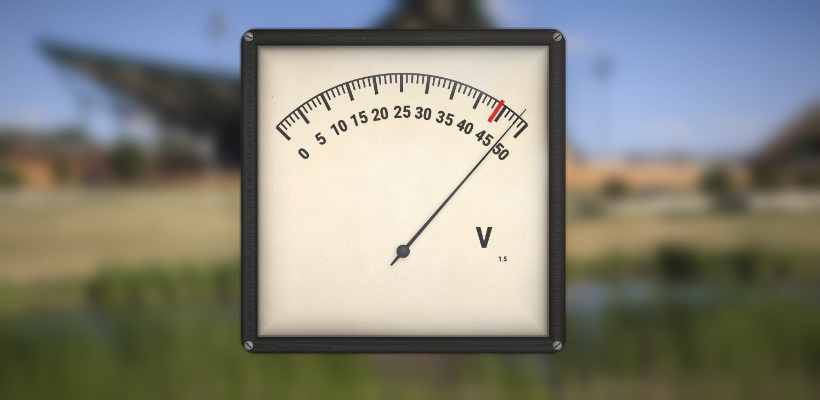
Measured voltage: 48 V
